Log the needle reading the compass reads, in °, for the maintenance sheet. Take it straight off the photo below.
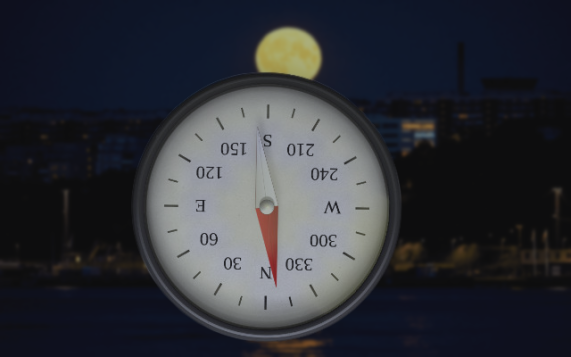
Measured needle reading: 352.5 °
